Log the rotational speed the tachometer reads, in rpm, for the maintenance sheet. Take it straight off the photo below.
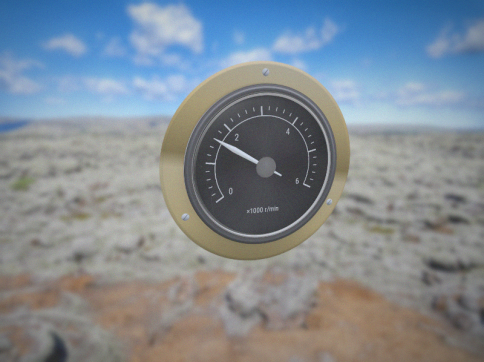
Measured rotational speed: 1600 rpm
